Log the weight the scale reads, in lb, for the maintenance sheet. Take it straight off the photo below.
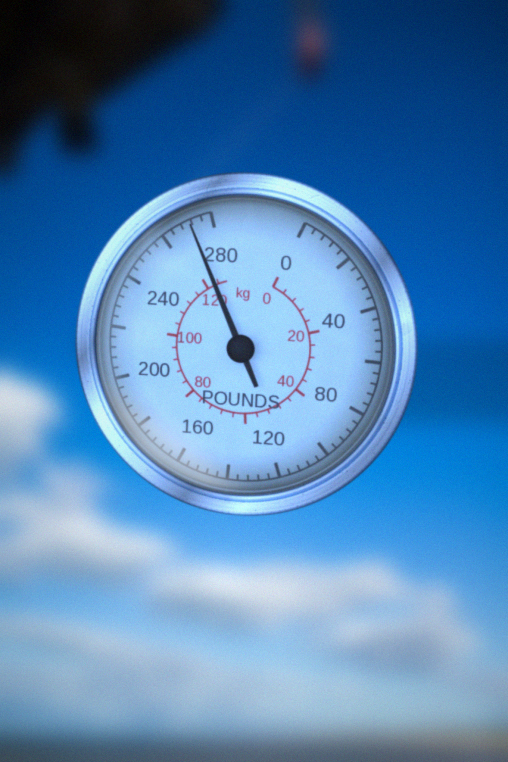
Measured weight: 272 lb
